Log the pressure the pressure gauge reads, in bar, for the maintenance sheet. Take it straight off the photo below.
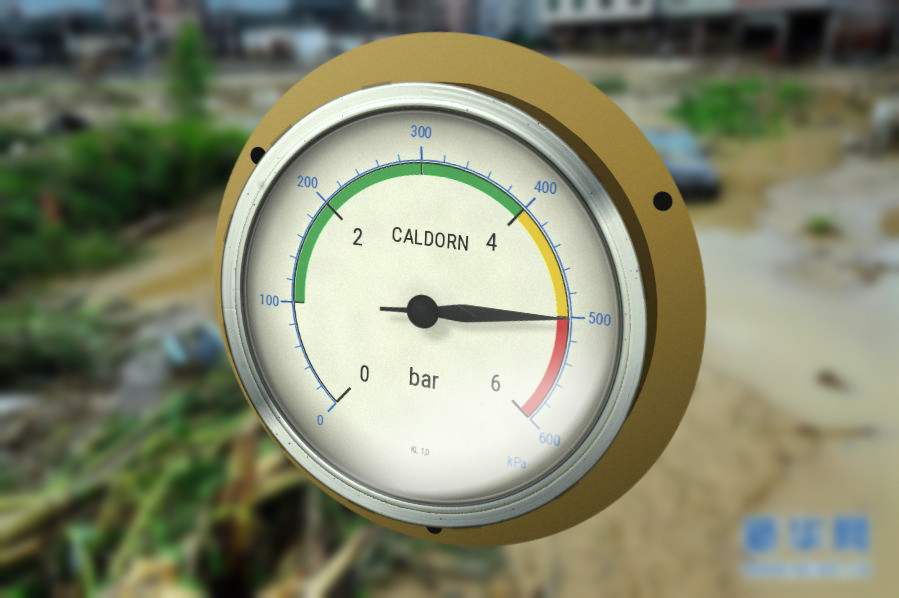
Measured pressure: 5 bar
